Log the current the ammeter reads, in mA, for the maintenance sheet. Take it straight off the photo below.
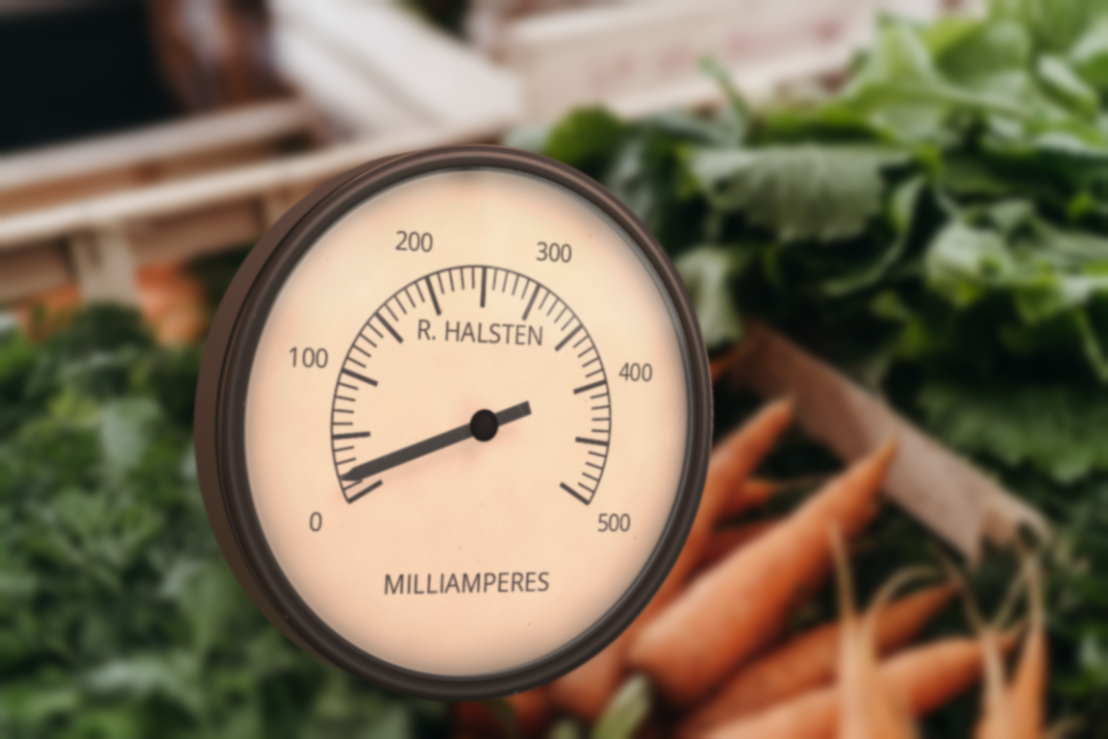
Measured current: 20 mA
